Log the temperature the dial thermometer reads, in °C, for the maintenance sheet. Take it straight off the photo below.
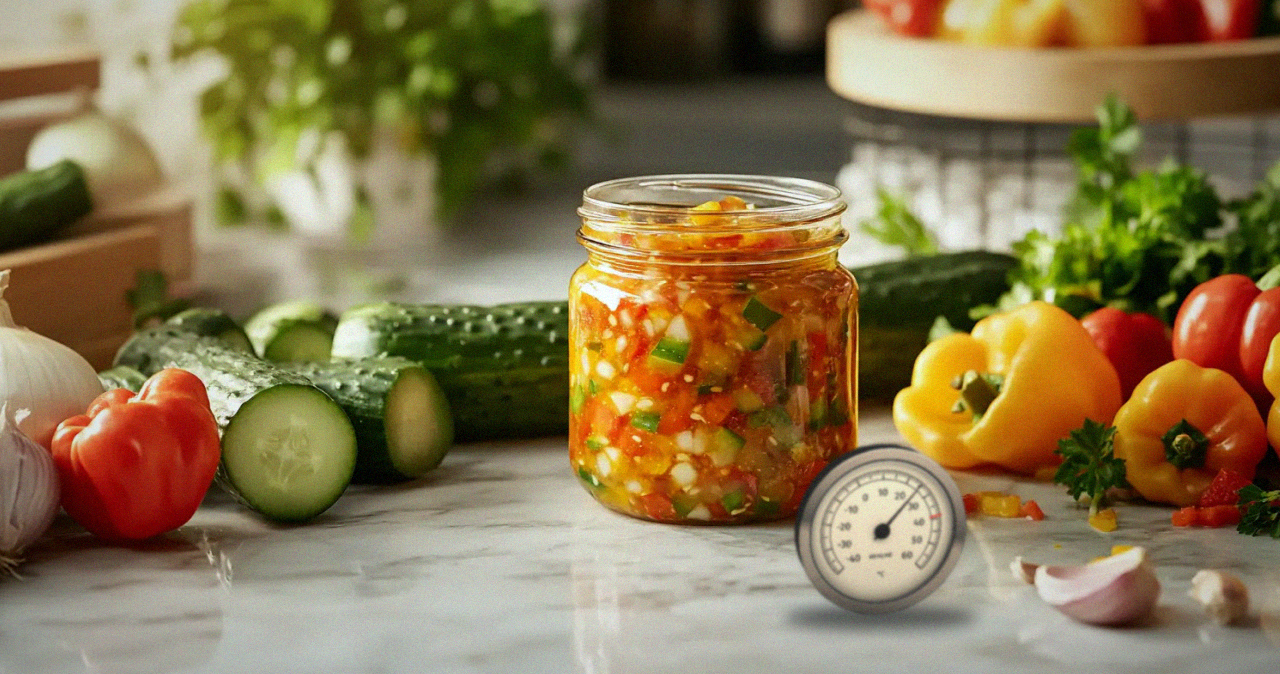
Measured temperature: 25 °C
